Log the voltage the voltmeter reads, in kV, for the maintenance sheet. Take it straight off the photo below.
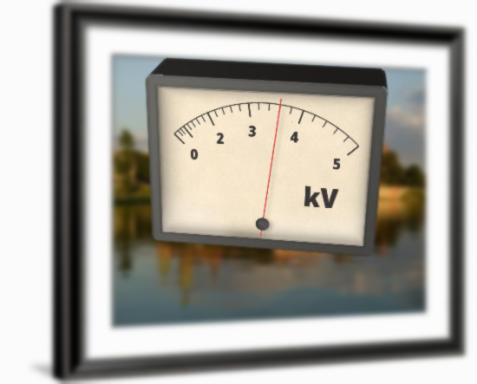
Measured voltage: 3.6 kV
